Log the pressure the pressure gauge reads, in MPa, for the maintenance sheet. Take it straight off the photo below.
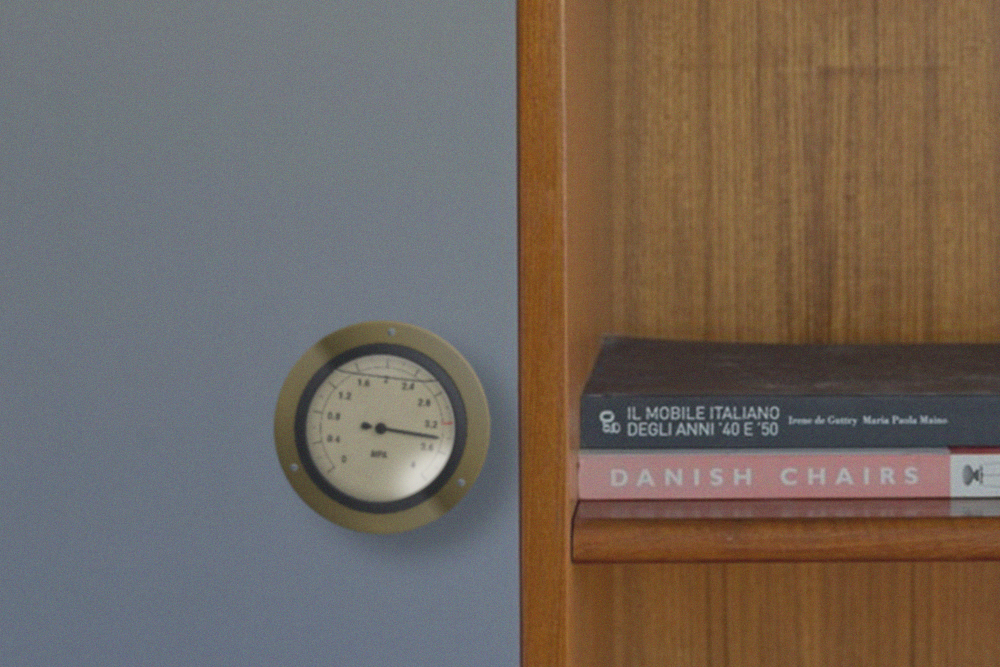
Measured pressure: 3.4 MPa
